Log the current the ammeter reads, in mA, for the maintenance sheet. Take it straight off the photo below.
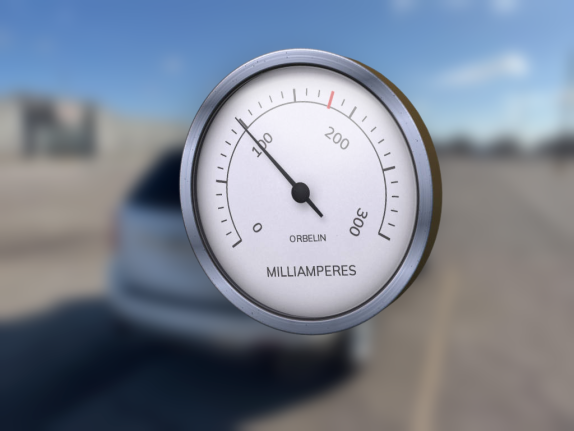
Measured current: 100 mA
